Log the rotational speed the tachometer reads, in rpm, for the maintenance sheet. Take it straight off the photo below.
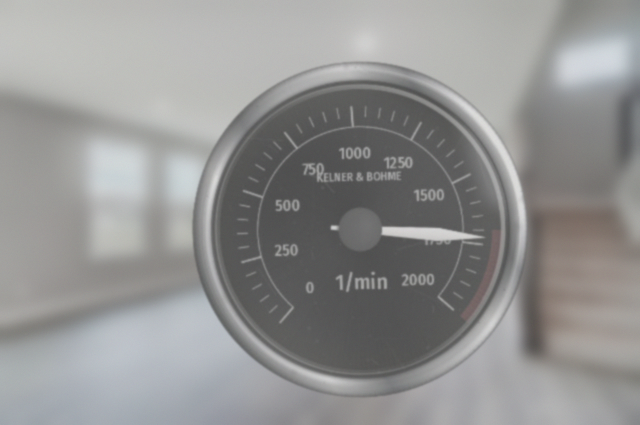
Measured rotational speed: 1725 rpm
